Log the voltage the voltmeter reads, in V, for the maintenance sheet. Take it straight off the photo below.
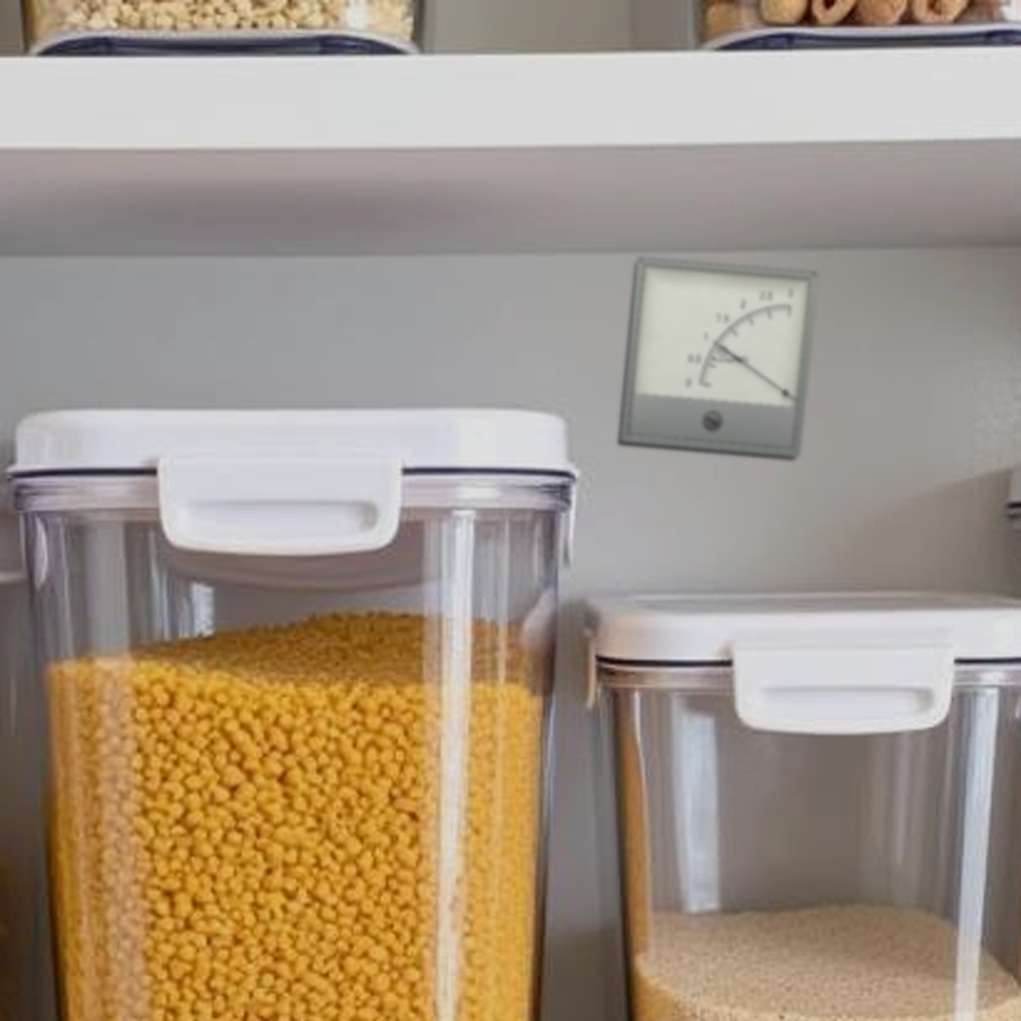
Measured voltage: 1 V
